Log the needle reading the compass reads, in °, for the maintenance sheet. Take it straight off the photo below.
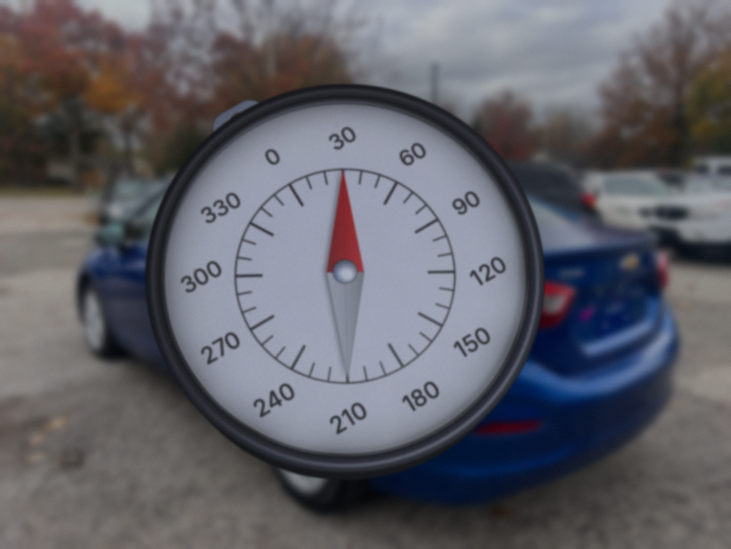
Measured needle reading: 30 °
